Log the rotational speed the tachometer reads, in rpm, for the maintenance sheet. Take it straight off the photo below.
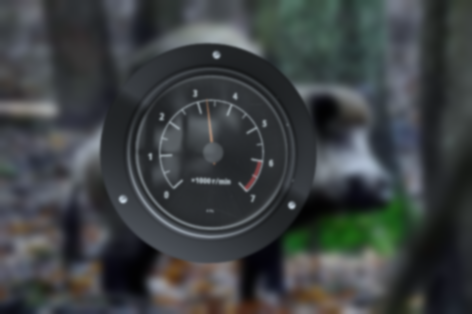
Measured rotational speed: 3250 rpm
